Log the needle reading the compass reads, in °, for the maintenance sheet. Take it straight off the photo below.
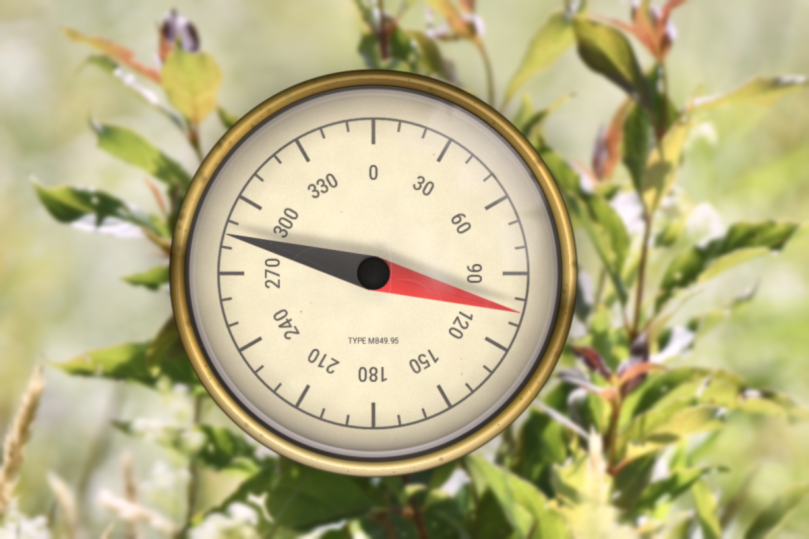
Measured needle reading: 105 °
